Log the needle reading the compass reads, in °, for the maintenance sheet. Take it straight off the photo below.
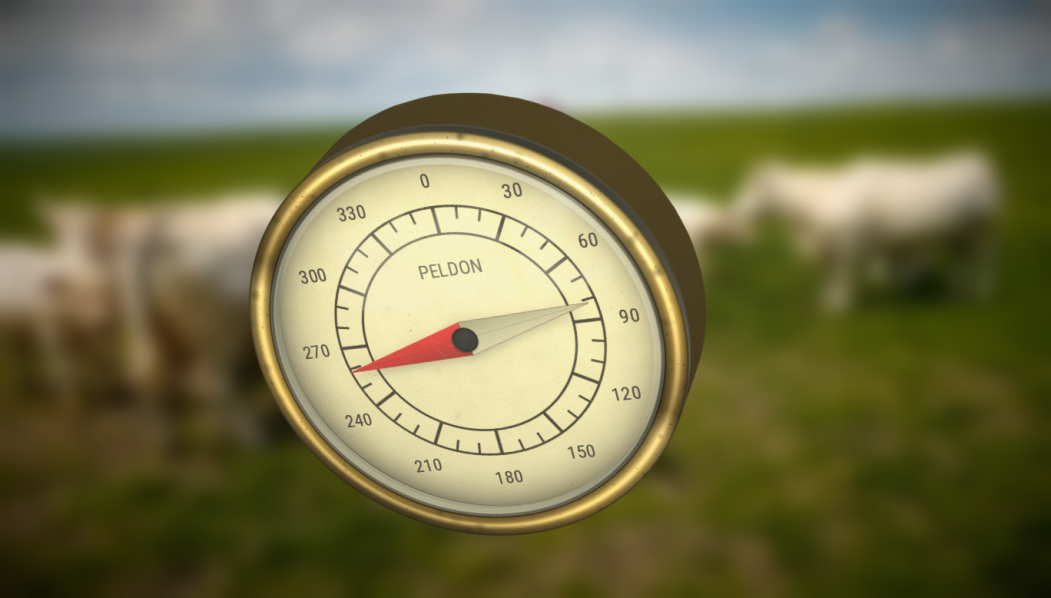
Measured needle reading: 260 °
